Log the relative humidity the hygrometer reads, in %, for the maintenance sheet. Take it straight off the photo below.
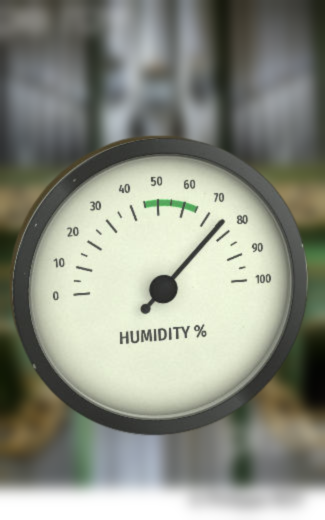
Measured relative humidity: 75 %
